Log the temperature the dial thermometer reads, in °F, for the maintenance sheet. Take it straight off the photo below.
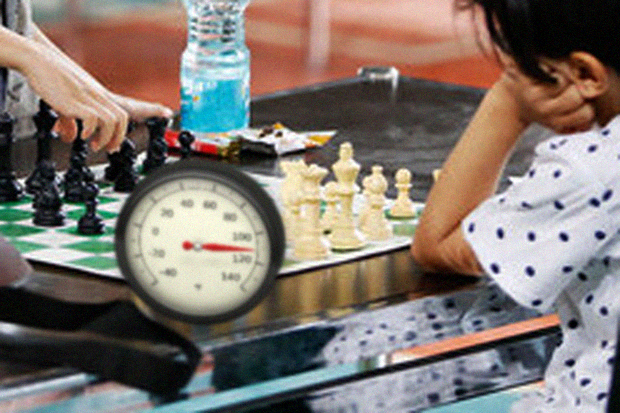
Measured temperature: 110 °F
